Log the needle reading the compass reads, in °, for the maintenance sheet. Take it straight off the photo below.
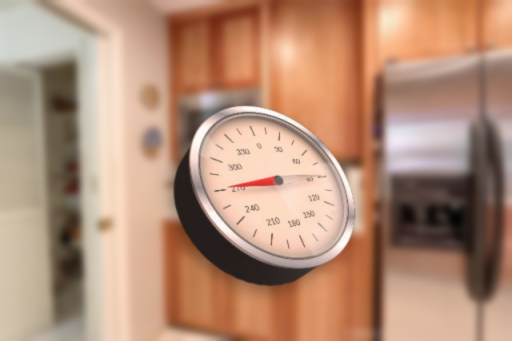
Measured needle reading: 270 °
